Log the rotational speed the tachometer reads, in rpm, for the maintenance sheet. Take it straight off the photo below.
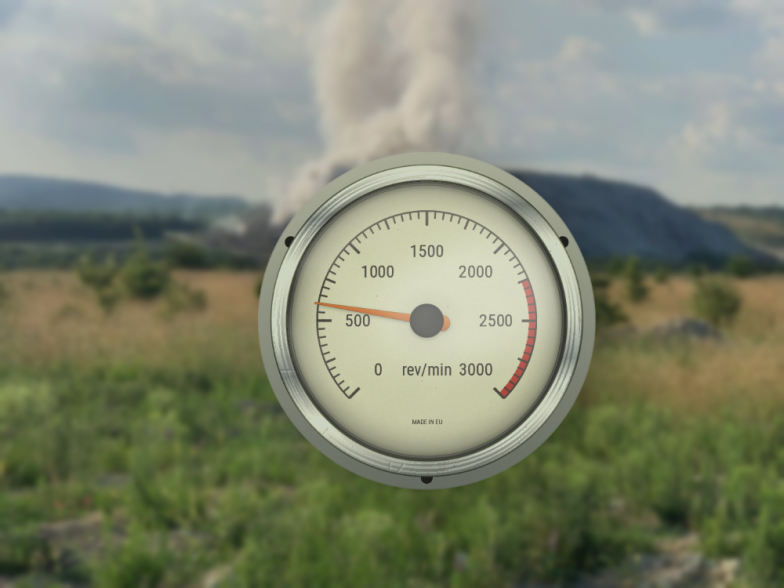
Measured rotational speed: 600 rpm
